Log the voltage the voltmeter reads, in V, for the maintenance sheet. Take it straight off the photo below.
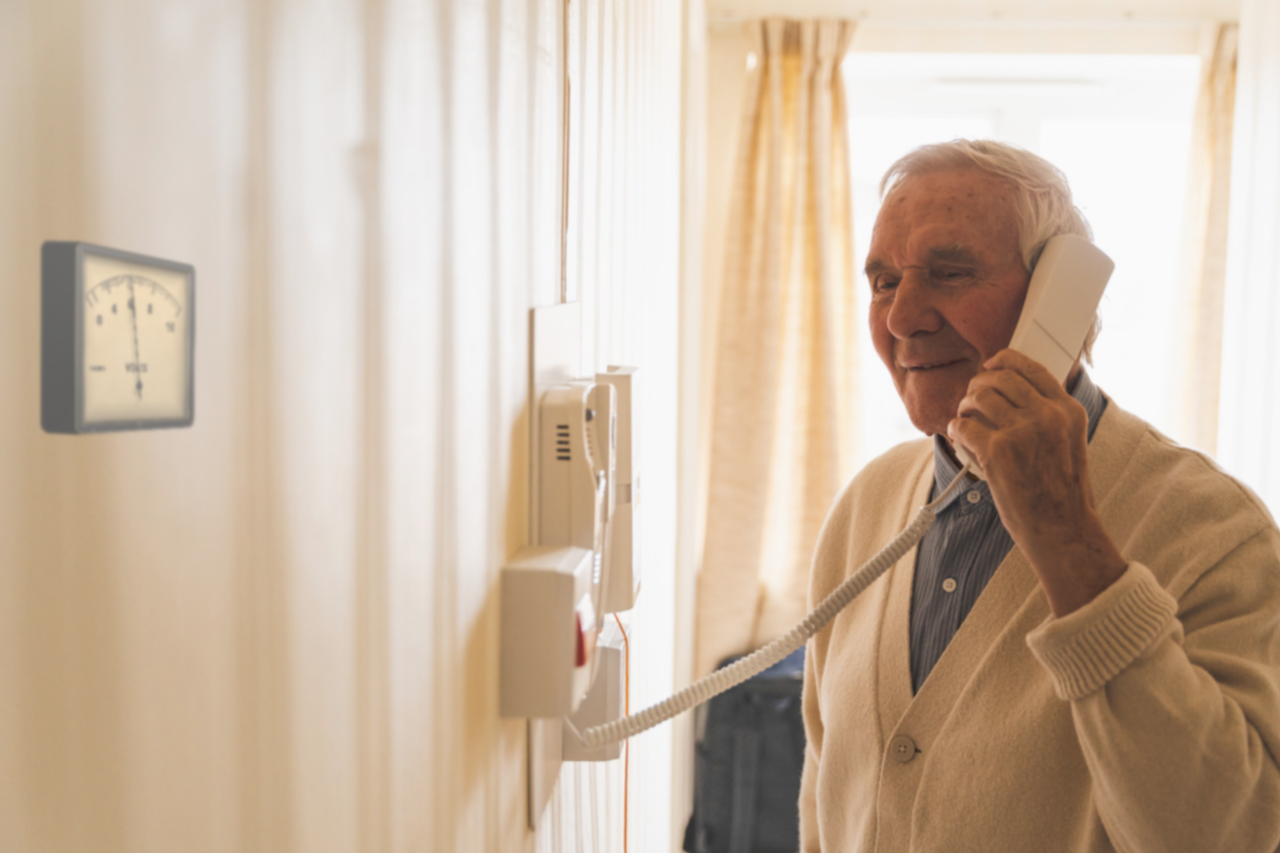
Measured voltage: 6 V
